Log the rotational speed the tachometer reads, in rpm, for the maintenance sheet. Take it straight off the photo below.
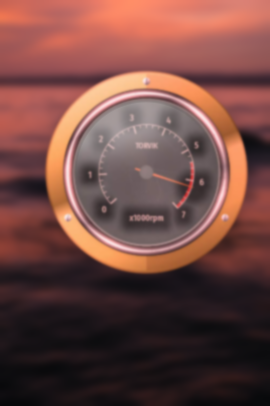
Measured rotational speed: 6200 rpm
